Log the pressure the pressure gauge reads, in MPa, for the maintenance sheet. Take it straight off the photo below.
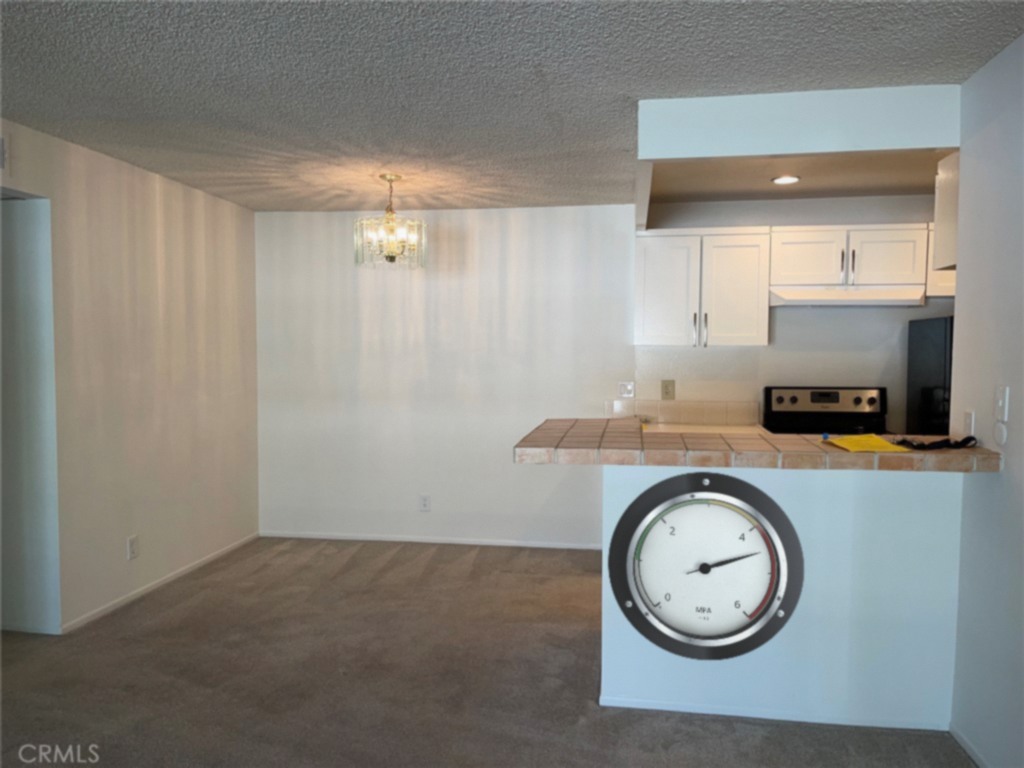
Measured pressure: 4.5 MPa
